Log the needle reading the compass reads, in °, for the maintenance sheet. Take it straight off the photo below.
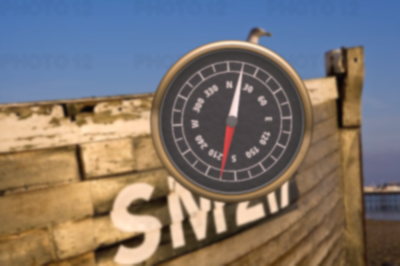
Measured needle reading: 195 °
